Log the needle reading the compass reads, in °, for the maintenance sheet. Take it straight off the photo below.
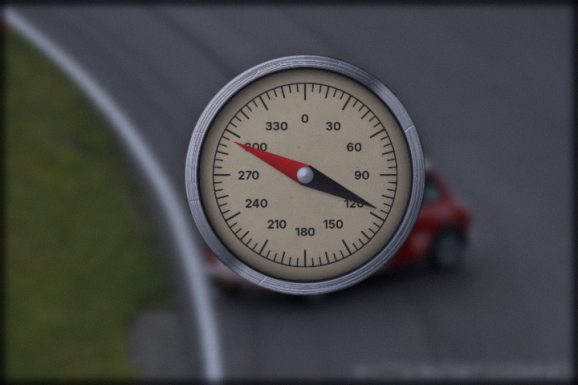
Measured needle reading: 295 °
